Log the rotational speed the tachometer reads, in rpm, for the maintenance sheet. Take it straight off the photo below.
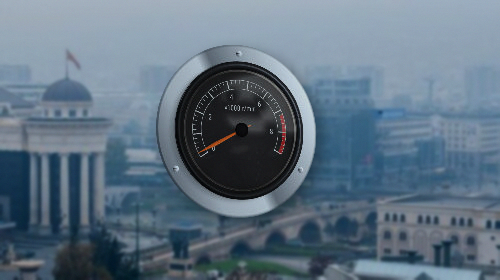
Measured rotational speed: 200 rpm
